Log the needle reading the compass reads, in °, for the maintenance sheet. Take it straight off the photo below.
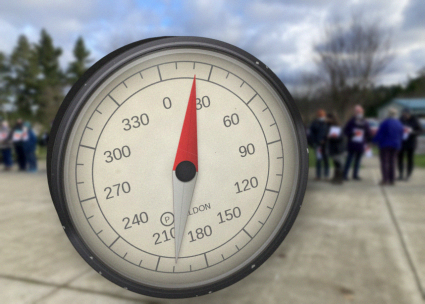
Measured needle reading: 20 °
